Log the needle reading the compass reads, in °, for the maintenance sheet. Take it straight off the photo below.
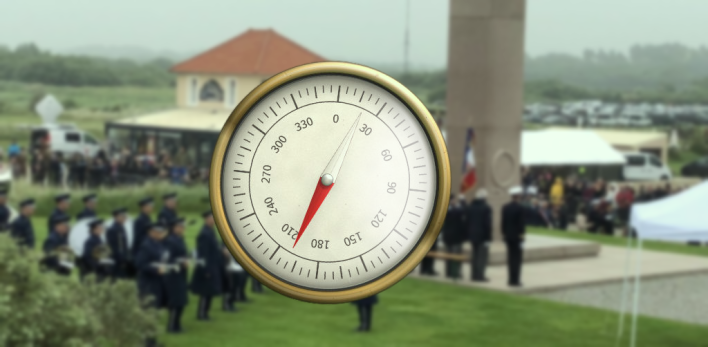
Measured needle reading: 200 °
